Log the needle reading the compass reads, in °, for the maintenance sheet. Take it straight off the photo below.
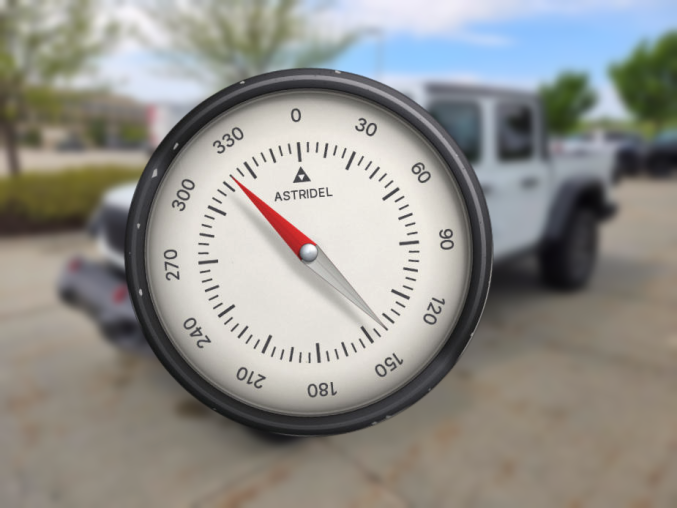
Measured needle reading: 320 °
